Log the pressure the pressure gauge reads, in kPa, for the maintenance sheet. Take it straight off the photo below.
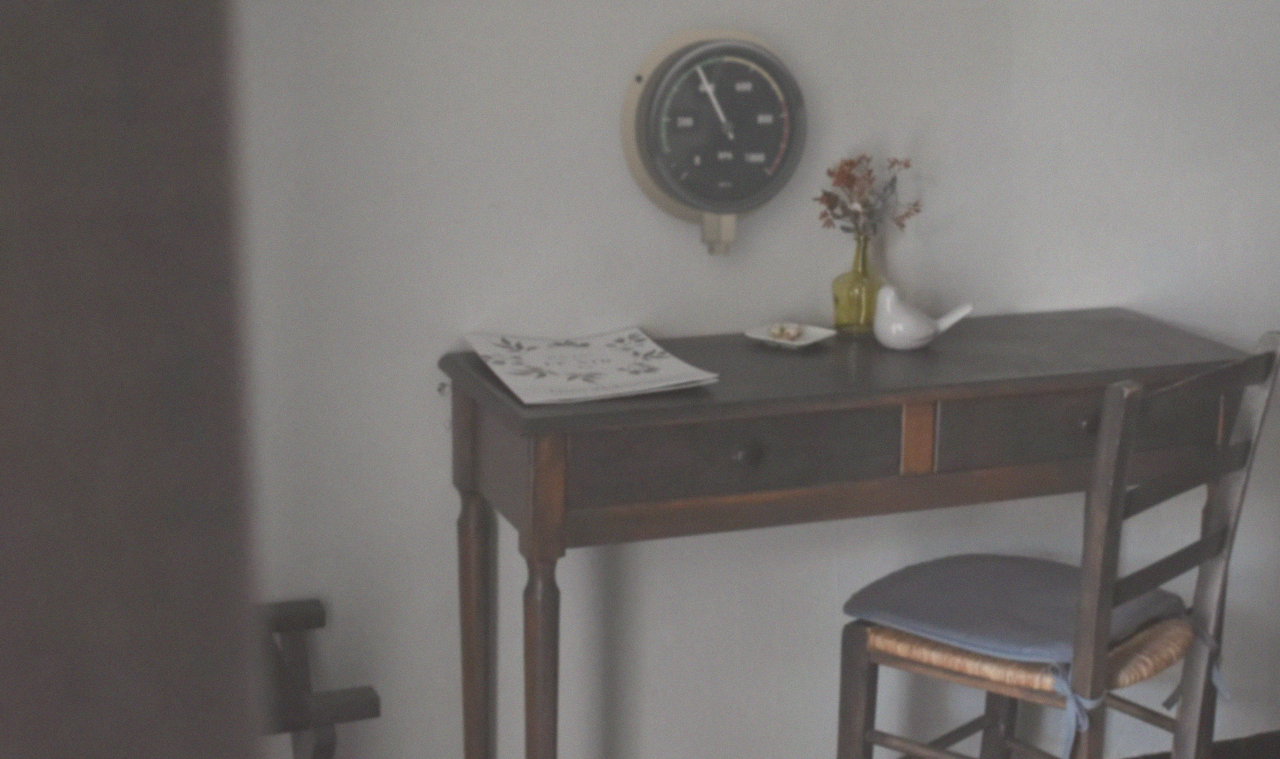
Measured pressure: 400 kPa
